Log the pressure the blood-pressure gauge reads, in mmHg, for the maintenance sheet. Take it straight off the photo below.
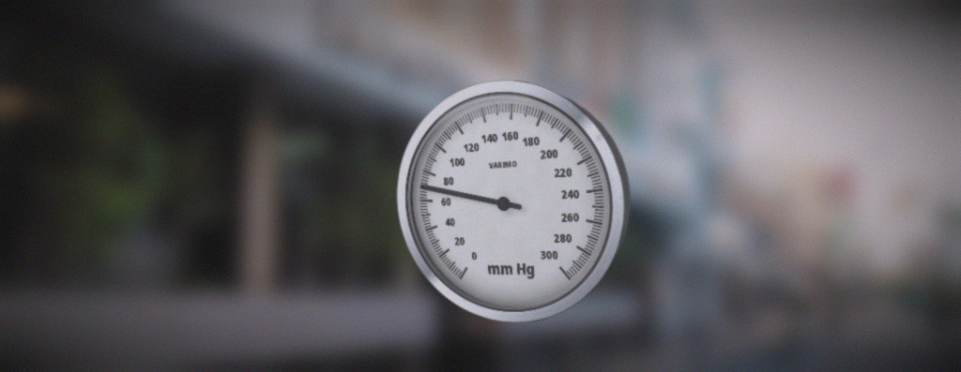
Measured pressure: 70 mmHg
